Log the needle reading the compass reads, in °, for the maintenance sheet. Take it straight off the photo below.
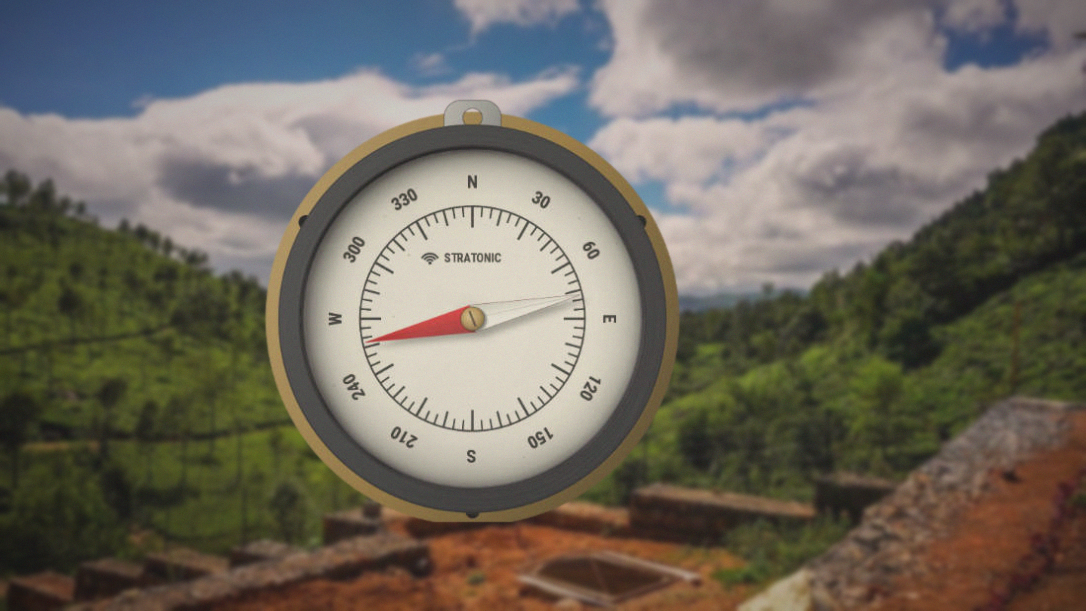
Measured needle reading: 257.5 °
